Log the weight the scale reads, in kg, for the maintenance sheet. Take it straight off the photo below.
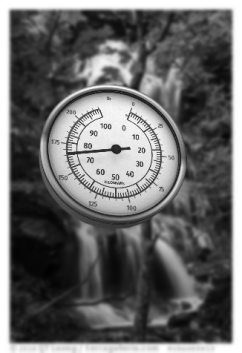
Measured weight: 75 kg
